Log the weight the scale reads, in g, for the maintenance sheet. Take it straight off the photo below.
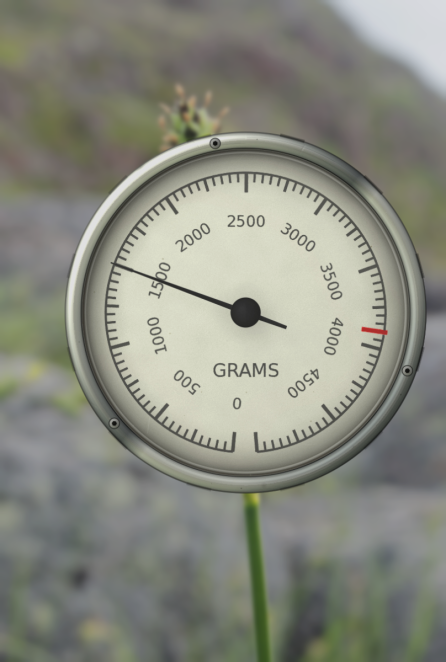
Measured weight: 1500 g
